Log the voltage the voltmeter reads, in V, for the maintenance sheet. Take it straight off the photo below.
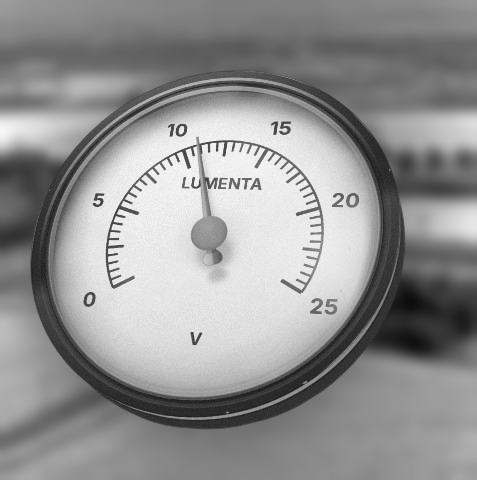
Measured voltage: 11 V
